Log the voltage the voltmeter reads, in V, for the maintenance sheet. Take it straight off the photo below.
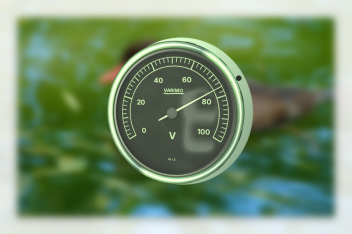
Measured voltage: 76 V
